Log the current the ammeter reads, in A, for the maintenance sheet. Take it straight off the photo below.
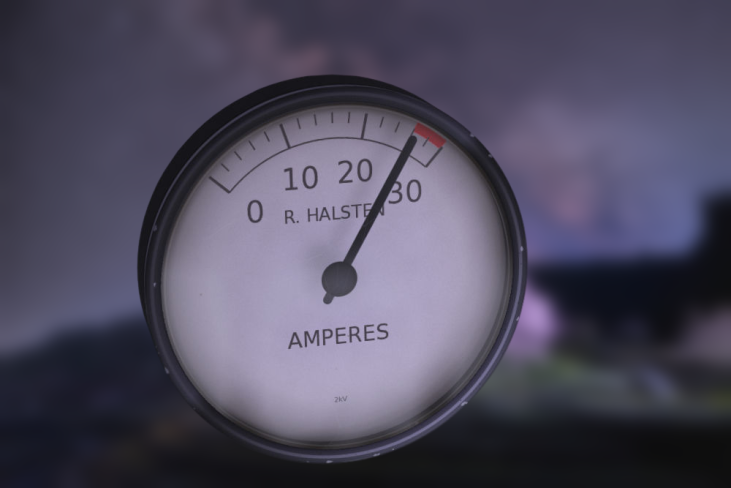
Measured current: 26 A
